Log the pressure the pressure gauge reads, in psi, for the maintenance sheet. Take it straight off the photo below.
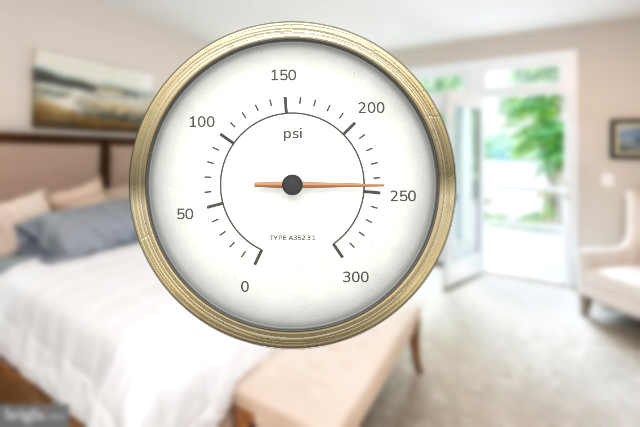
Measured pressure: 245 psi
